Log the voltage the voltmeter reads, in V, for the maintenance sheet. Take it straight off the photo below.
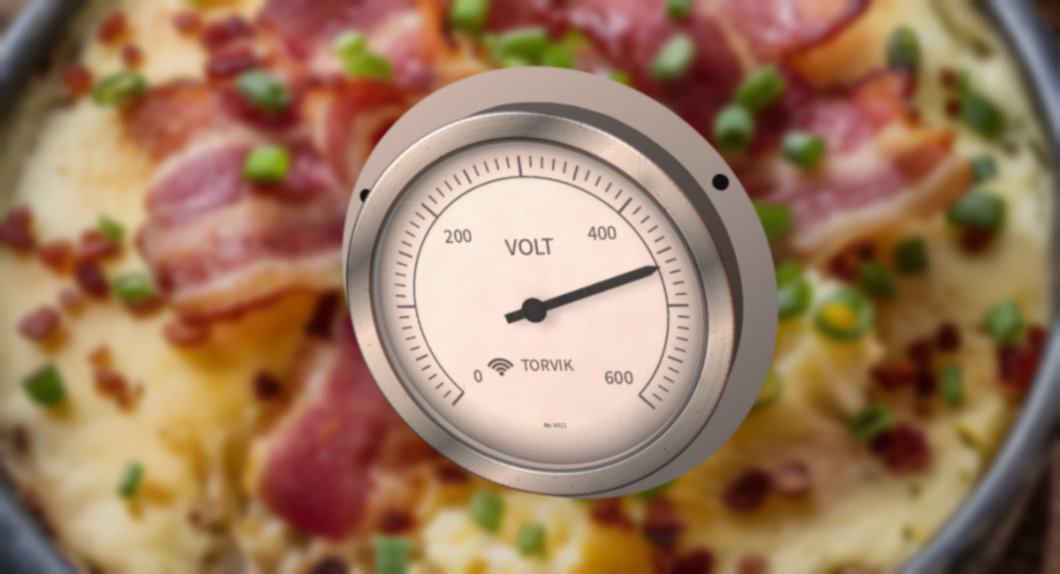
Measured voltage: 460 V
